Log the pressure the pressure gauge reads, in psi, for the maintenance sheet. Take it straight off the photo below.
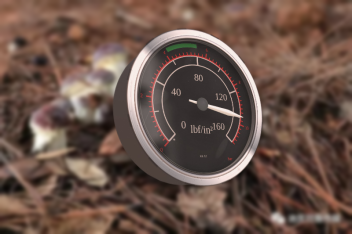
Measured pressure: 140 psi
